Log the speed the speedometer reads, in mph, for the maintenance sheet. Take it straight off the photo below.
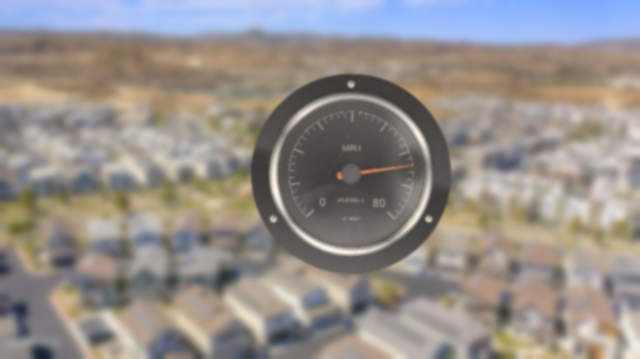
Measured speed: 64 mph
